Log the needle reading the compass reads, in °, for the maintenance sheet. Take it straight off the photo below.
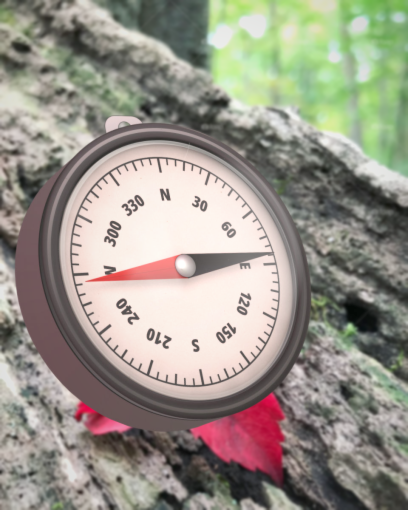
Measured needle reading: 265 °
